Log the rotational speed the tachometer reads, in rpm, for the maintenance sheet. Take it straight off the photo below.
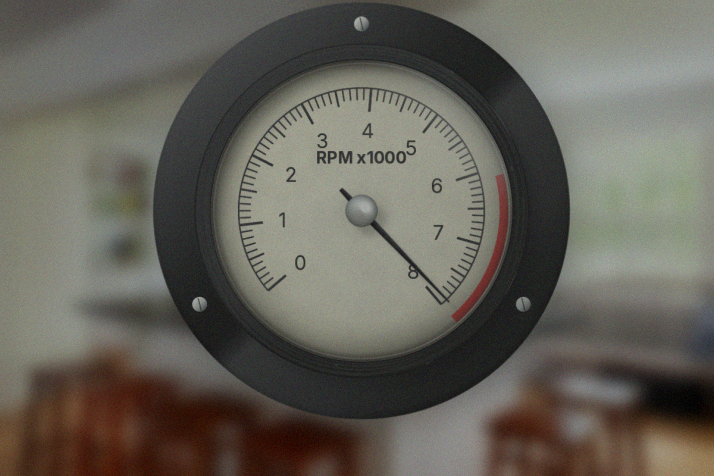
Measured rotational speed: 7900 rpm
